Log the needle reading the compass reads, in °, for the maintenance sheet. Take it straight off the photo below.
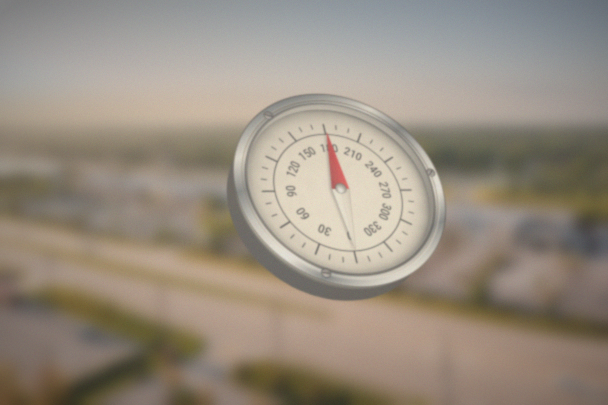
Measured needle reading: 180 °
